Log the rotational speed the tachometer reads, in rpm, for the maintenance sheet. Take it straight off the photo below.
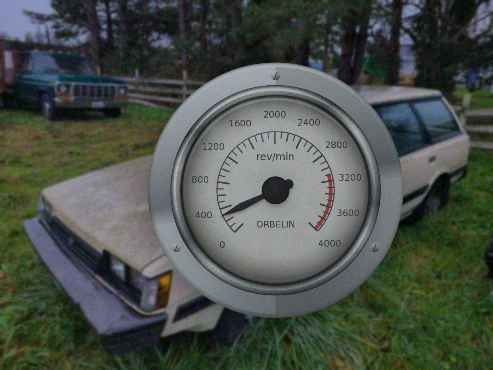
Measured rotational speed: 300 rpm
